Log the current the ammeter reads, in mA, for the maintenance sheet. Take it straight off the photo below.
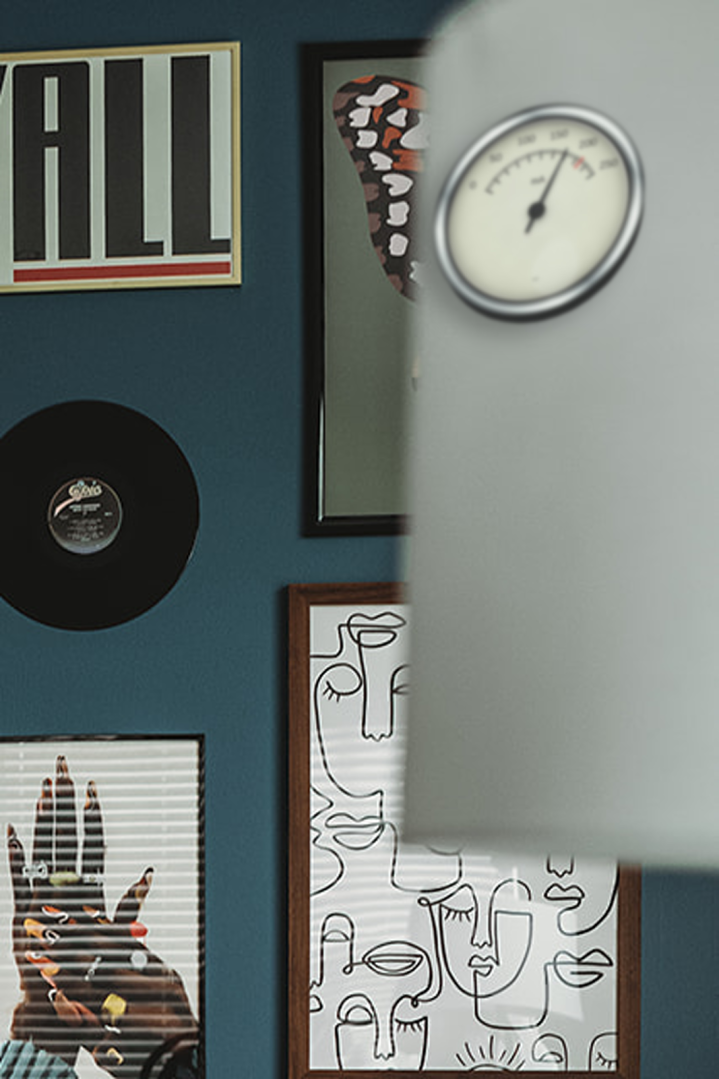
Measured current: 175 mA
